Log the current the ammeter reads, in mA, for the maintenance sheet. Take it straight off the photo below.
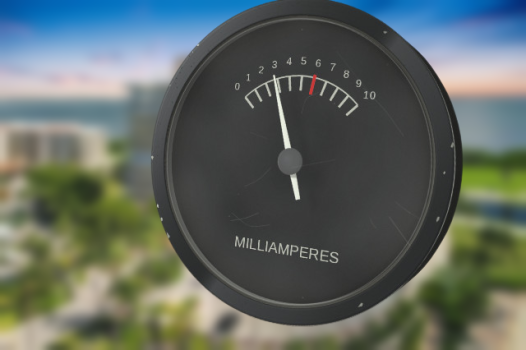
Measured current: 3 mA
